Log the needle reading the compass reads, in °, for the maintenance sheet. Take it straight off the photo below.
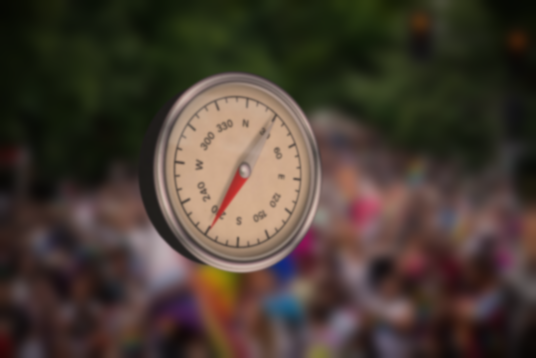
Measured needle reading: 210 °
